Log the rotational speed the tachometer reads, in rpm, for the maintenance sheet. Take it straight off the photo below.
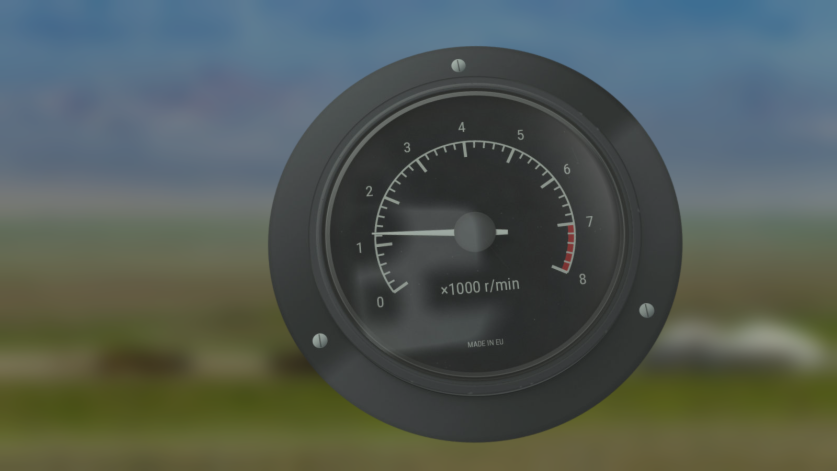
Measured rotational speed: 1200 rpm
